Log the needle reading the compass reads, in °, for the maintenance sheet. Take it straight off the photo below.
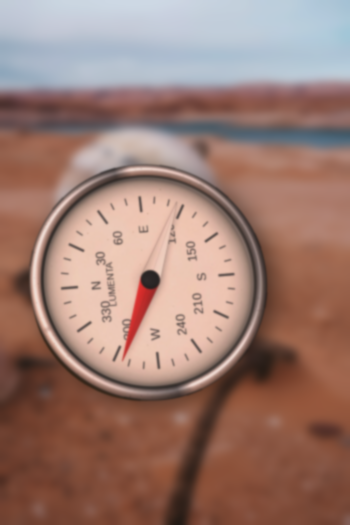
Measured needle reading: 295 °
